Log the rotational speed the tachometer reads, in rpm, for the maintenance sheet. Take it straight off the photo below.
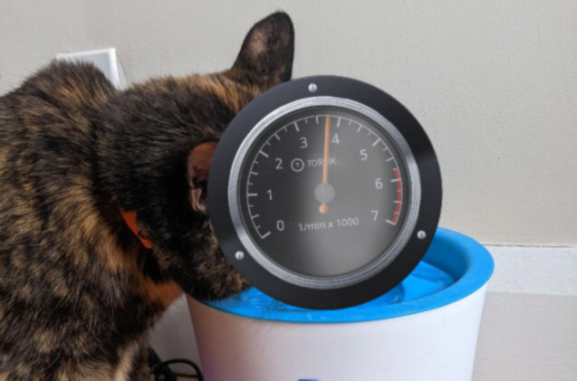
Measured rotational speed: 3750 rpm
